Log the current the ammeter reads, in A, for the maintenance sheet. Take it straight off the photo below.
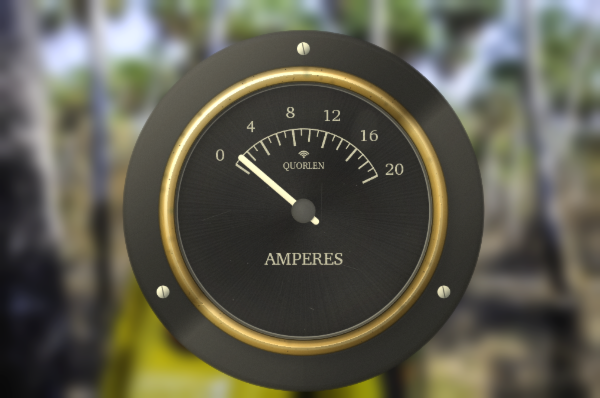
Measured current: 1 A
